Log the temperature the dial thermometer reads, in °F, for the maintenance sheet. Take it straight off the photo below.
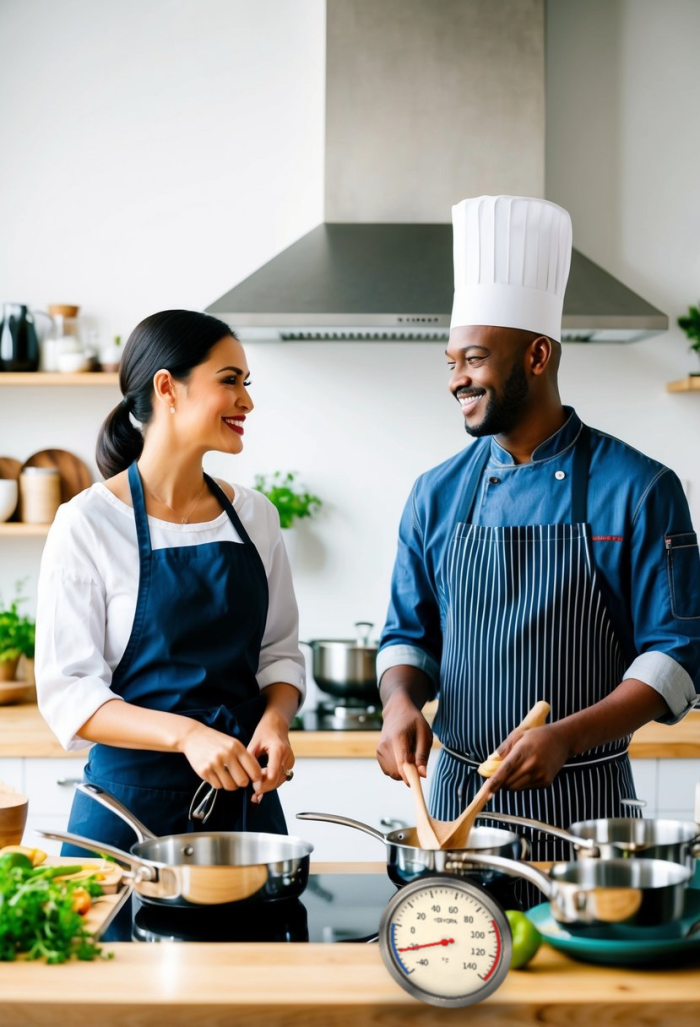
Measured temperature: -20 °F
